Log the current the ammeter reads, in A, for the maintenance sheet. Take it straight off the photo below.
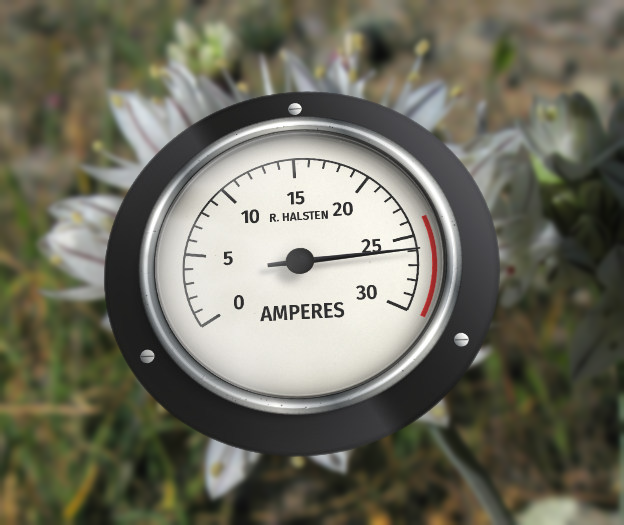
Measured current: 26 A
